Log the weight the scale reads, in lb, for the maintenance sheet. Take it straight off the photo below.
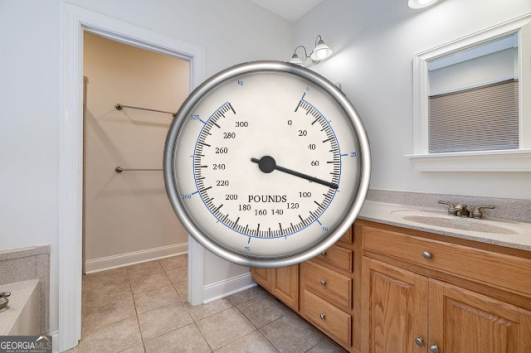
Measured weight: 80 lb
